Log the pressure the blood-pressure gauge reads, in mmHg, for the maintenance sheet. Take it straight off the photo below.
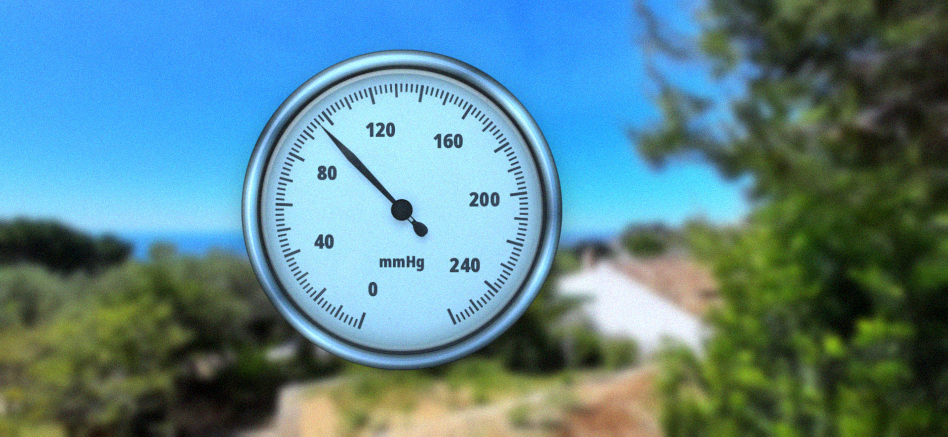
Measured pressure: 96 mmHg
